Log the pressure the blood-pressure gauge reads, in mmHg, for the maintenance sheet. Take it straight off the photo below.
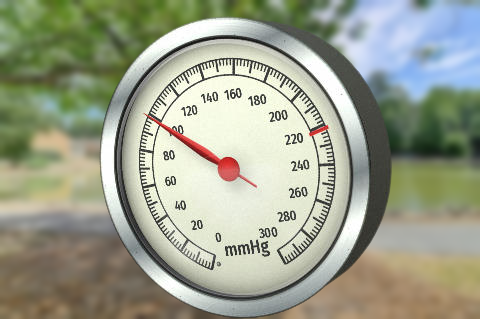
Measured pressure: 100 mmHg
